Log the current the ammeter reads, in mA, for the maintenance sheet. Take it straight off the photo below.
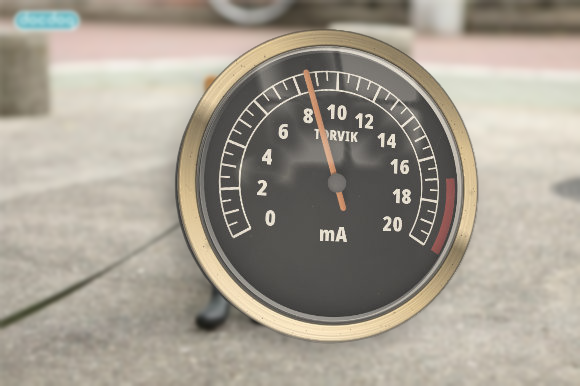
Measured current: 8.5 mA
